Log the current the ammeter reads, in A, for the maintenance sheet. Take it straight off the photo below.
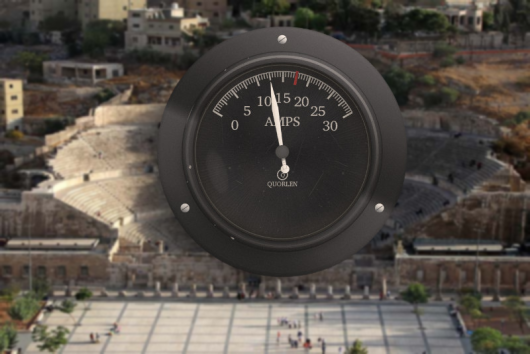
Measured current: 12.5 A
